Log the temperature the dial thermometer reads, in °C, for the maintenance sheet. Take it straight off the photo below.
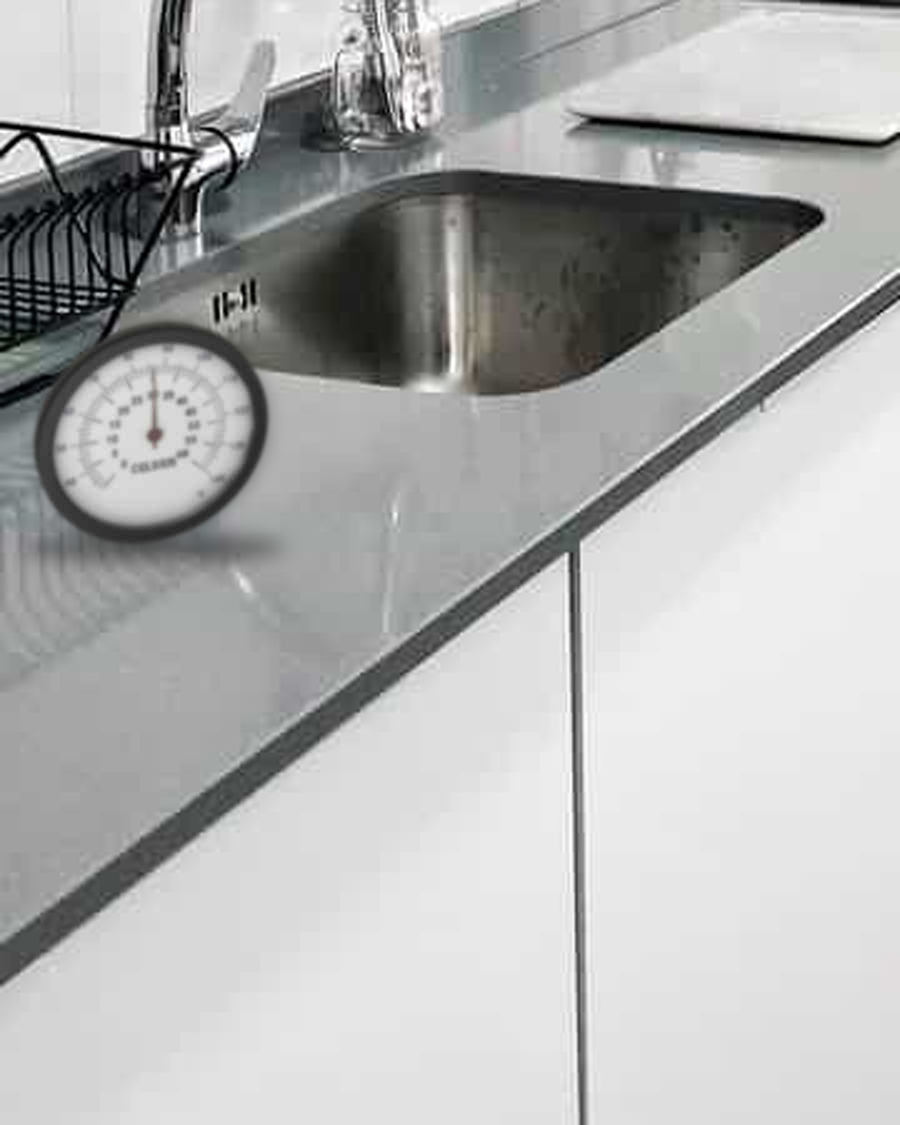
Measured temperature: 30 °C
